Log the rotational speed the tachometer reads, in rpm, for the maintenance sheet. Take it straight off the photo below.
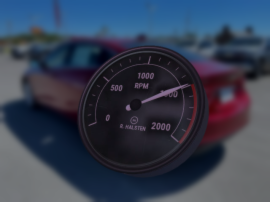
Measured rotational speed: 1500 rpm
